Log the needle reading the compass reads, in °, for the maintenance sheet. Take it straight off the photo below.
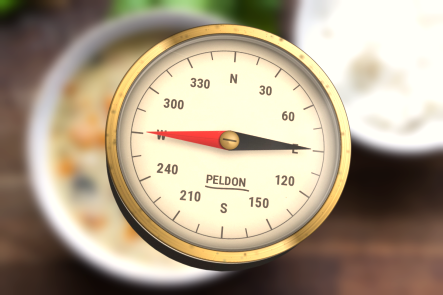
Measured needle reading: 270 °
